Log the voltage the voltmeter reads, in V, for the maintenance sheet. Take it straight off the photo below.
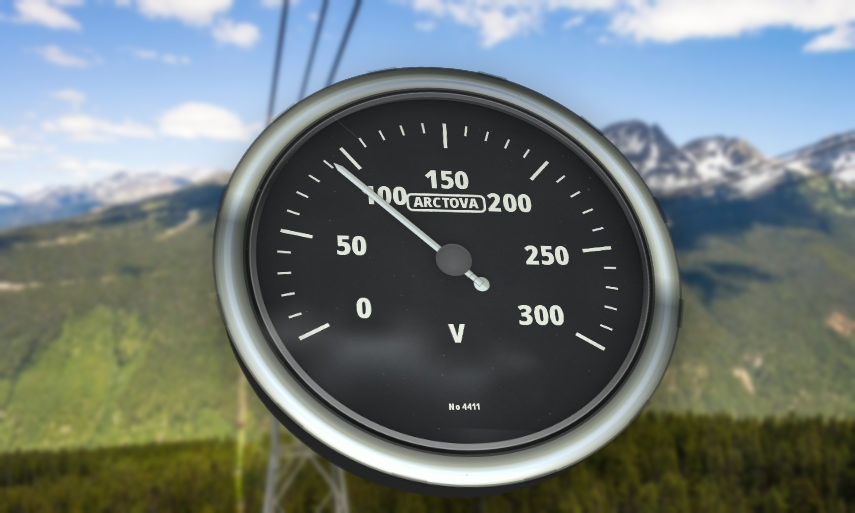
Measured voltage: 90 V
